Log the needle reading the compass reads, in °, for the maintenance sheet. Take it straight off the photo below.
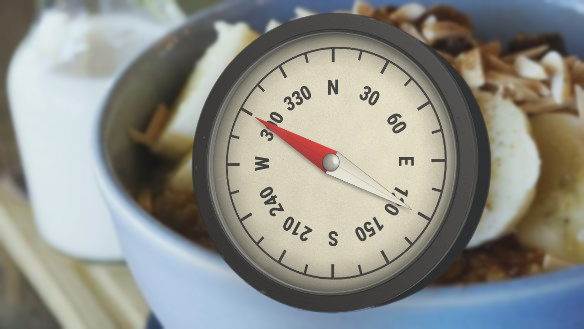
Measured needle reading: 300 °
